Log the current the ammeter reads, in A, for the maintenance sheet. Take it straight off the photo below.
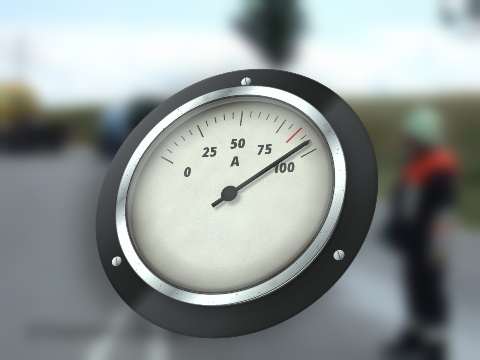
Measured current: 95 A
